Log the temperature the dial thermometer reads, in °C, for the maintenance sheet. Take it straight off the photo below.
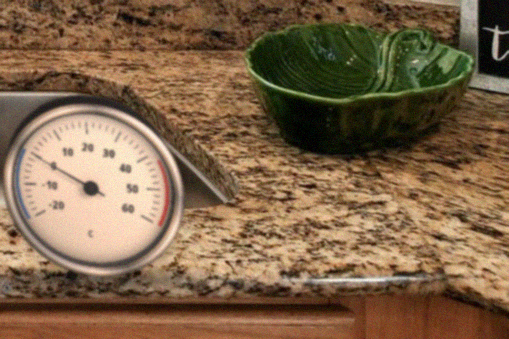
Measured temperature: 0 °C
